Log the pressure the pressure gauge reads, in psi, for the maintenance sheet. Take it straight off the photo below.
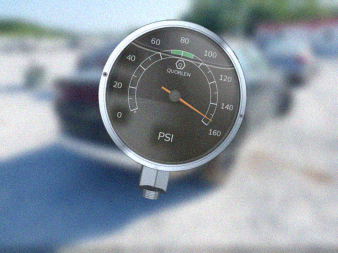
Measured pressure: 155 psi
